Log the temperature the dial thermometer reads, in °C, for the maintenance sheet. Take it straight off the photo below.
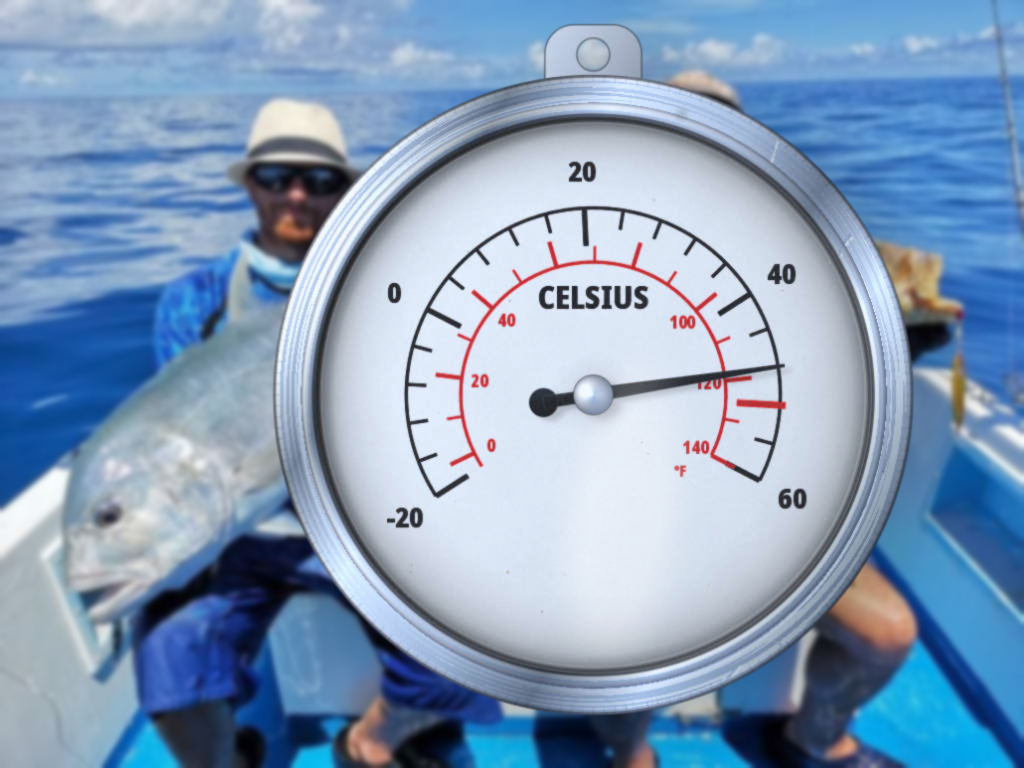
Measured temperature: 48 °C
